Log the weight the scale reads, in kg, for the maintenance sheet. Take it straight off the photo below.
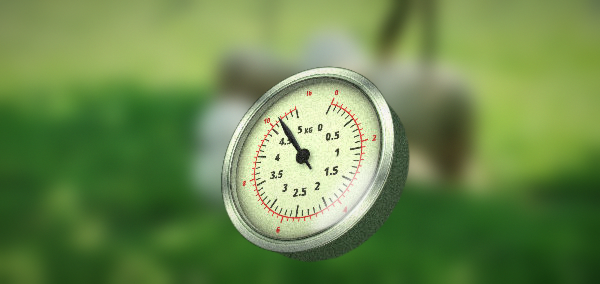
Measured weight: 4.7 kg
